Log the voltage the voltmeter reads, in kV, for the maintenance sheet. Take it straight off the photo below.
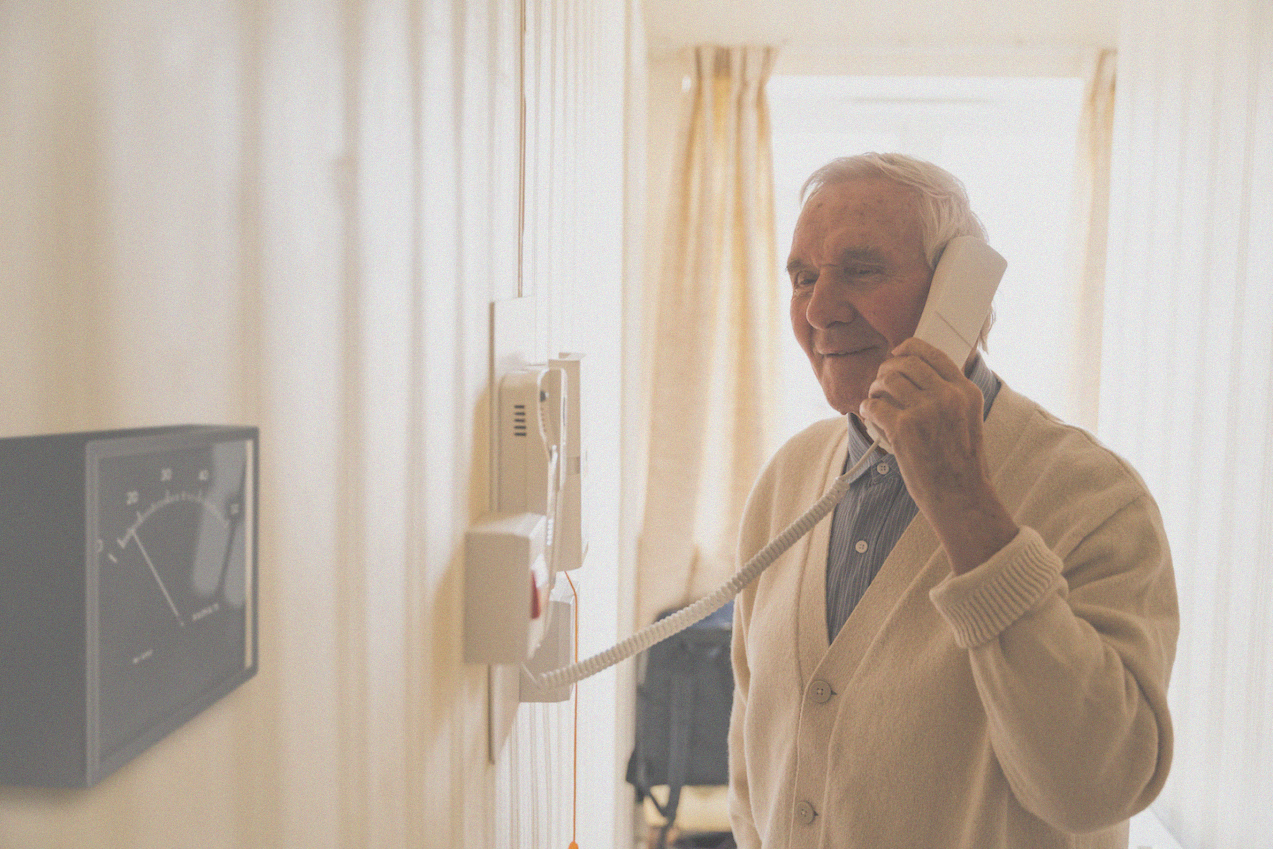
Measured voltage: 15 kV
